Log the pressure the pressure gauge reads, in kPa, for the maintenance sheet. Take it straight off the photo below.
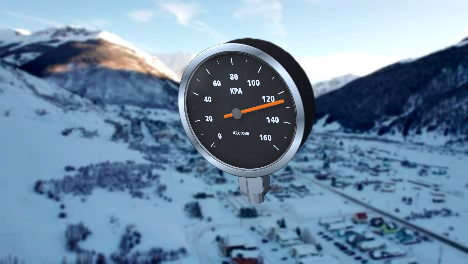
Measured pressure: 125 kPa
